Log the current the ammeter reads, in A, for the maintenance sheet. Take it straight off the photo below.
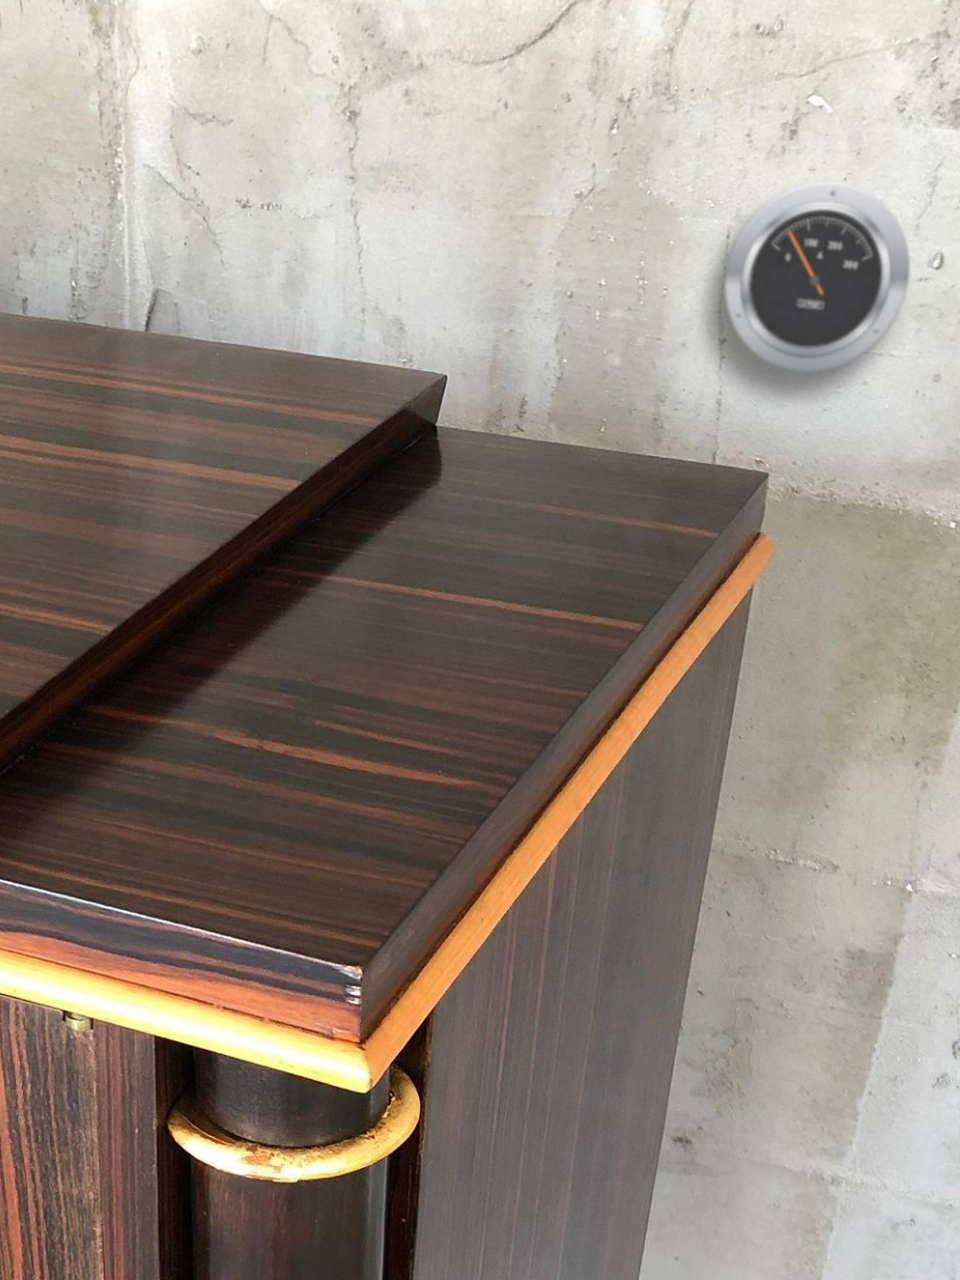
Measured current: 50 A
